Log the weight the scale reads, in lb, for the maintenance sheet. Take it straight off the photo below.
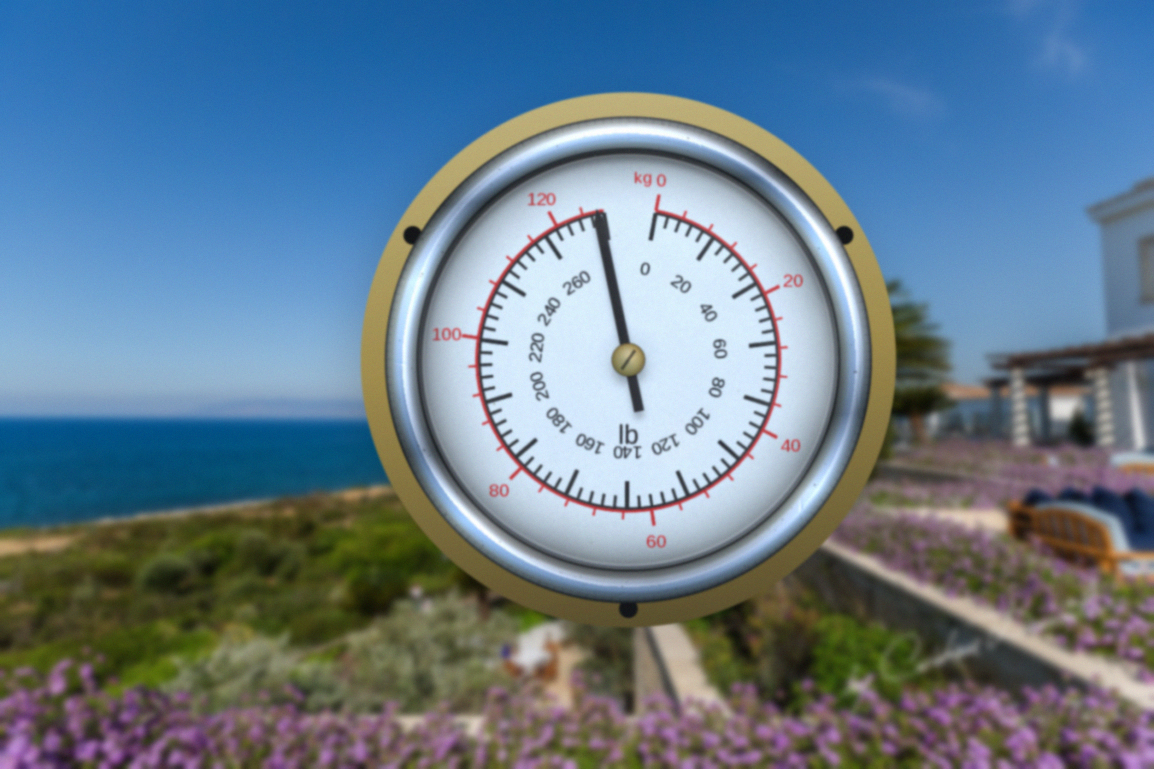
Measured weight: 278 lb
